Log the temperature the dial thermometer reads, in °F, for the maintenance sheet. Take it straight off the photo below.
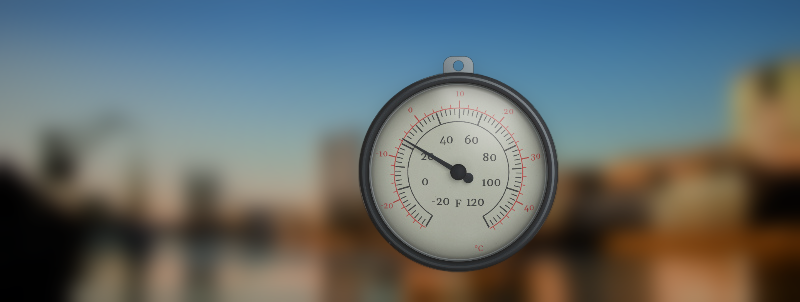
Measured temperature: 22 °F
